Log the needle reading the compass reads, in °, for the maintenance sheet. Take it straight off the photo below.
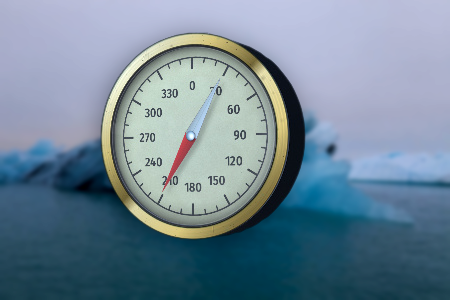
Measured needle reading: 210 °
